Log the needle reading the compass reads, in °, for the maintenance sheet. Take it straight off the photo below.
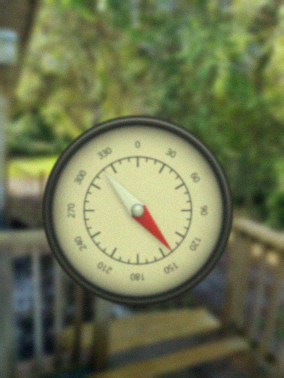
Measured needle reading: 140 °
